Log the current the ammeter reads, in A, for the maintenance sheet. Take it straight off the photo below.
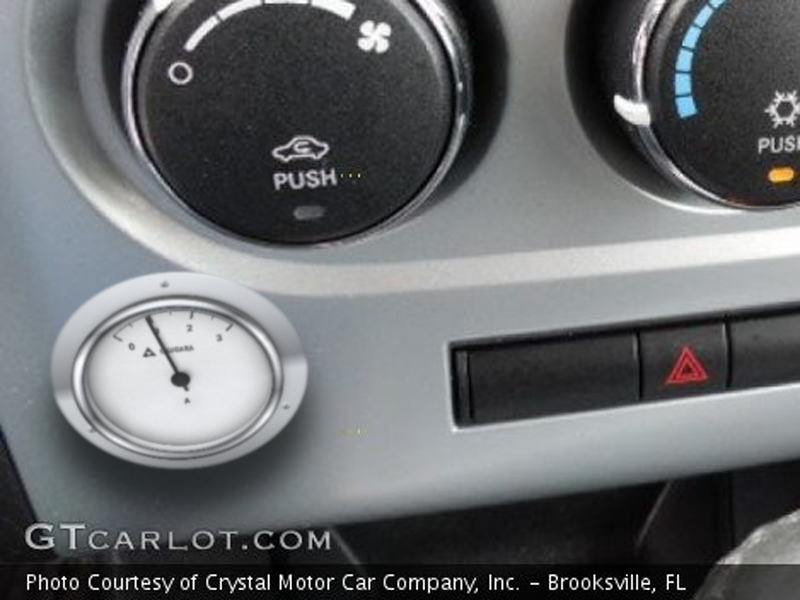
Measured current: 1 A
